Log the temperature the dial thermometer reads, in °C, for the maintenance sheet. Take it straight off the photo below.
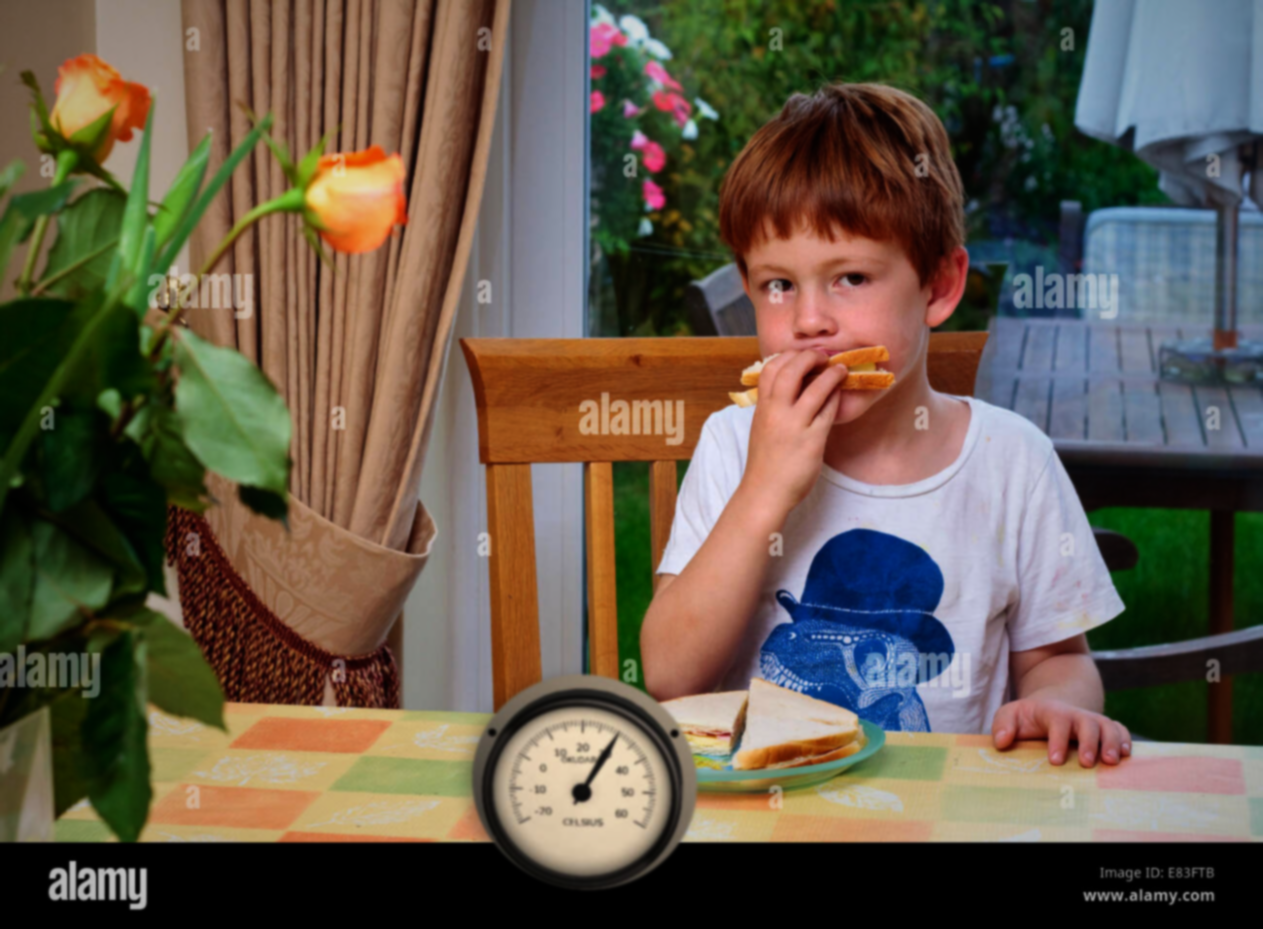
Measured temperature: 30 °C
